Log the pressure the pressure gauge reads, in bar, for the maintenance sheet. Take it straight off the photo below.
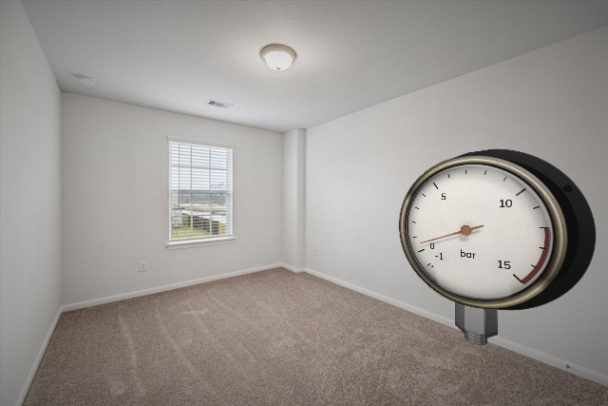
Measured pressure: 0.5 bar
